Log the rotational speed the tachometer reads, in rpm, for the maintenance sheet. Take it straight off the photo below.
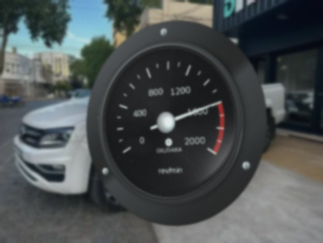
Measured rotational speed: 1600 rpm
